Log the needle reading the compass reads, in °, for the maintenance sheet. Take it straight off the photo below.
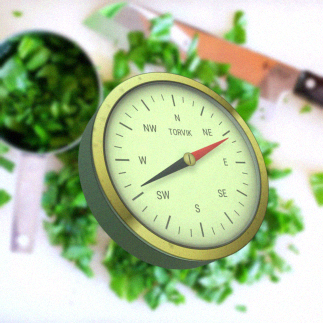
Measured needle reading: 65 °
